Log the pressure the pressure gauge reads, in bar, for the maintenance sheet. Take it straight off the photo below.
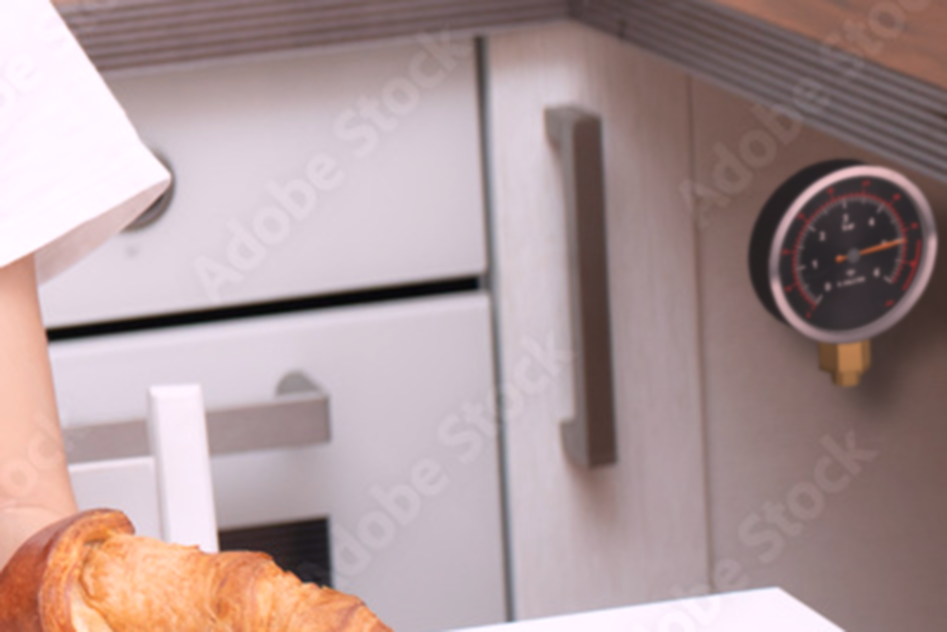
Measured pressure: 5 bar
